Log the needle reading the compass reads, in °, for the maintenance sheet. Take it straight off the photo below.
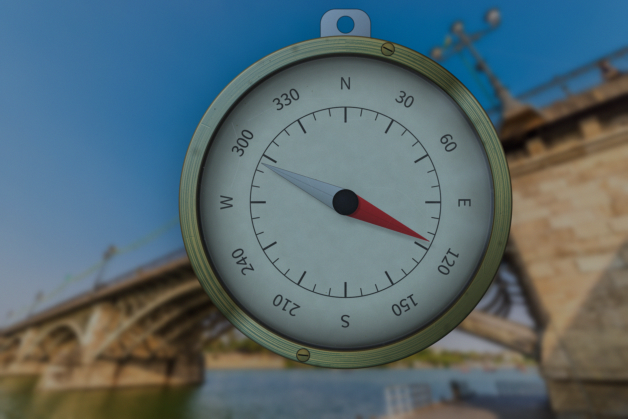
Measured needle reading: 115 °
